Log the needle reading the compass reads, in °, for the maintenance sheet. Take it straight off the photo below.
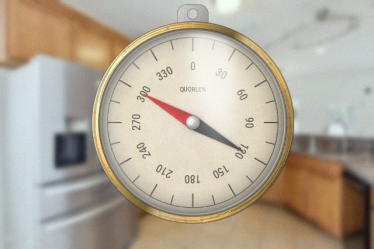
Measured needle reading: 300 °
